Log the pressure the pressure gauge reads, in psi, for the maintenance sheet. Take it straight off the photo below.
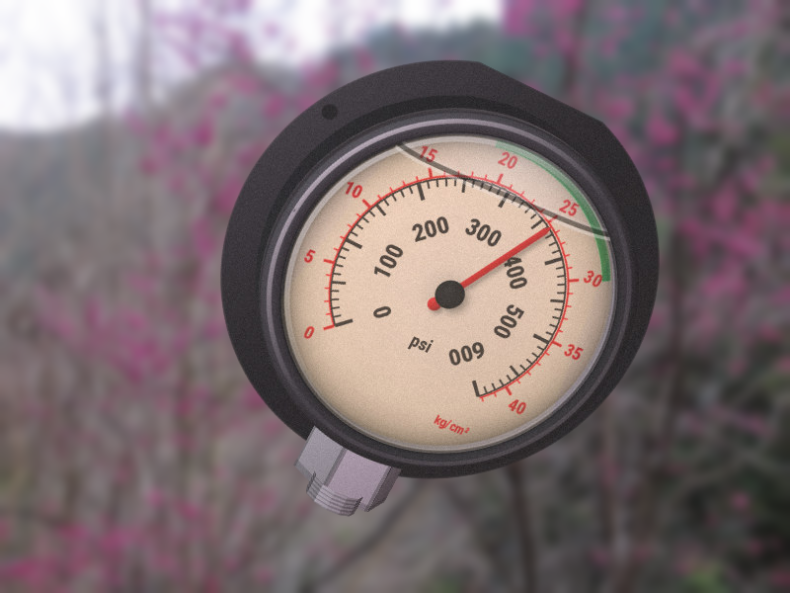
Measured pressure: 360 psi
